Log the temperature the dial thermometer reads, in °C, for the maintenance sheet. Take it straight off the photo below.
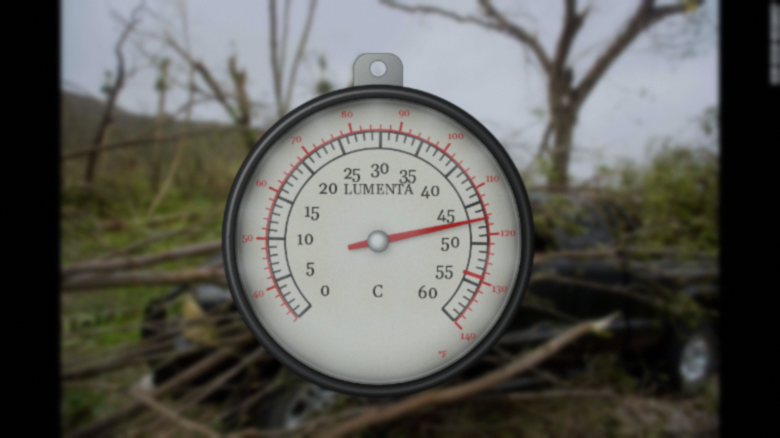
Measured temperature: 47 °C
